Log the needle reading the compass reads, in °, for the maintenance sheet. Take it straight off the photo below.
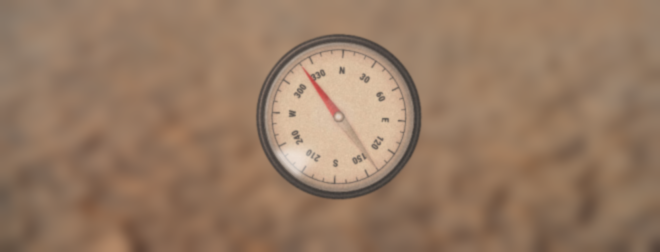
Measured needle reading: 320 °
